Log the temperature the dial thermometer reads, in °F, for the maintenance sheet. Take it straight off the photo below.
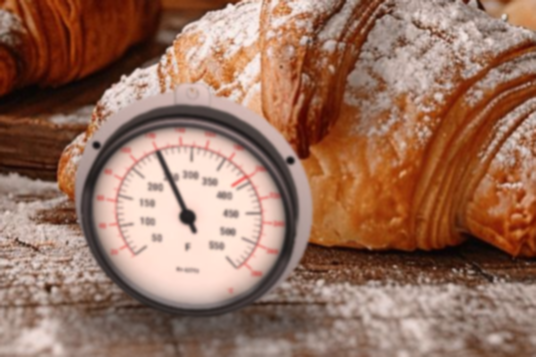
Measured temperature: 250 °F
